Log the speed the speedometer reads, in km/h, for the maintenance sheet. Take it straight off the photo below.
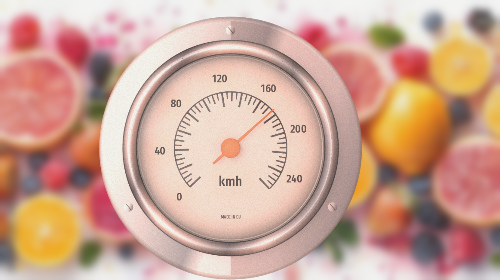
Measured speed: 175 km/h
